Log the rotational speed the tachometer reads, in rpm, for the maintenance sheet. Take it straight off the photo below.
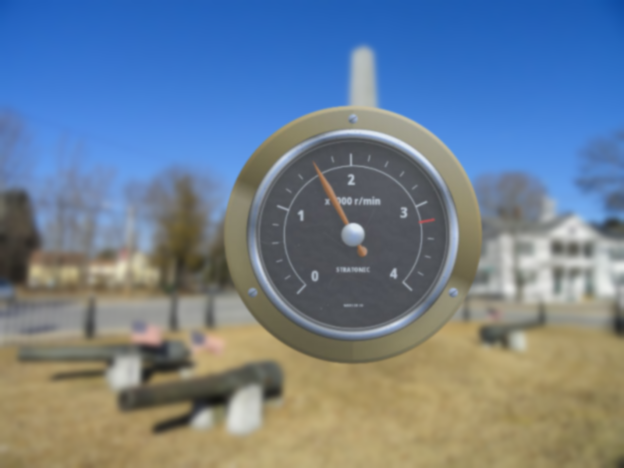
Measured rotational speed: 1600 rpm
